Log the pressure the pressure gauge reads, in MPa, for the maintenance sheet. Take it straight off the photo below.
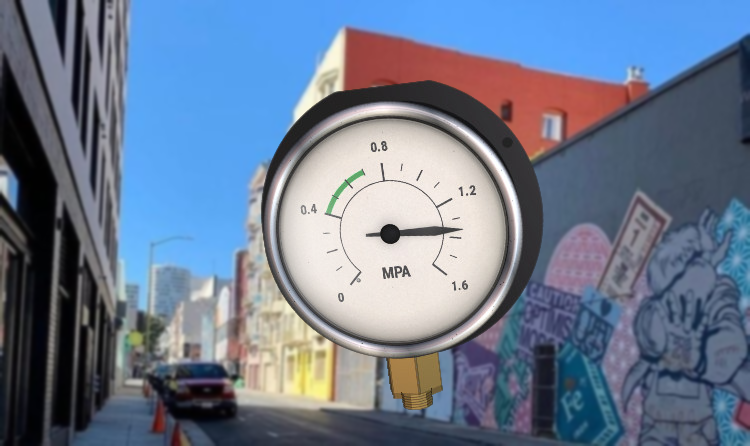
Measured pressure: 1.35 MPa
